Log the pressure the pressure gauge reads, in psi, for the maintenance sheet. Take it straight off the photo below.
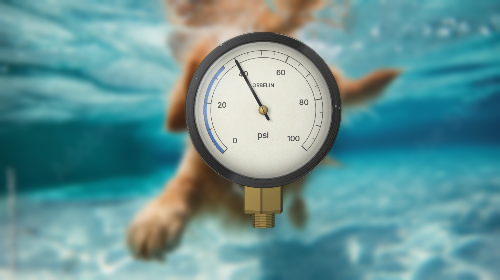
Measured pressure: 40 psi
